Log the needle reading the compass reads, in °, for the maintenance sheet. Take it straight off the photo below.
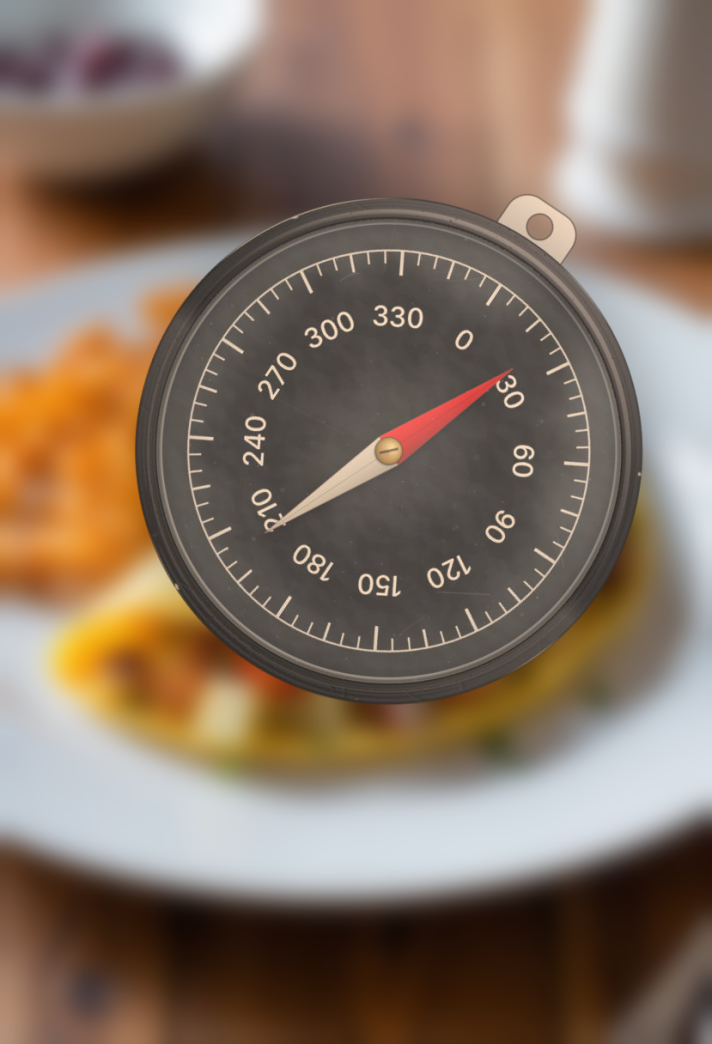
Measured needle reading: 22.5 °
